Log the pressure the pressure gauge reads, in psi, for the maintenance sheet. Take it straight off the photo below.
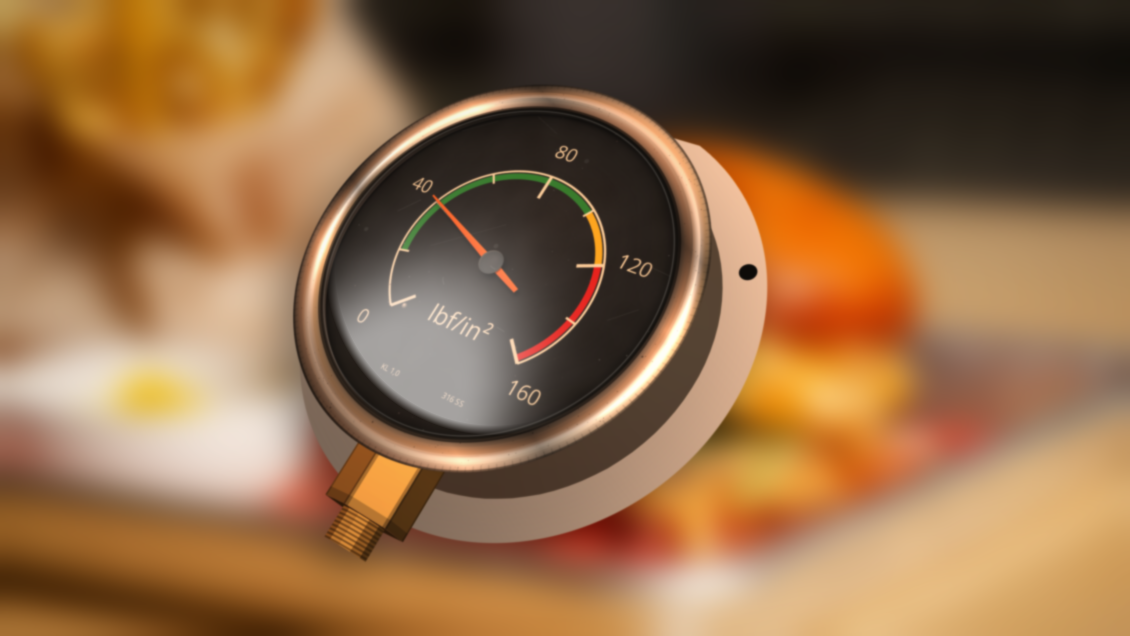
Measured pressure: 40 psi
